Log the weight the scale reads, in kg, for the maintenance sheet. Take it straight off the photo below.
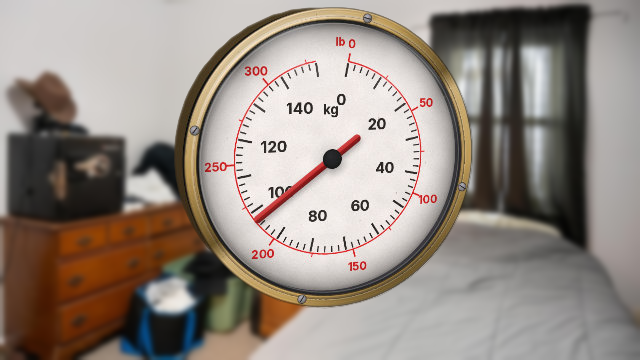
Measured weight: 98 kg
